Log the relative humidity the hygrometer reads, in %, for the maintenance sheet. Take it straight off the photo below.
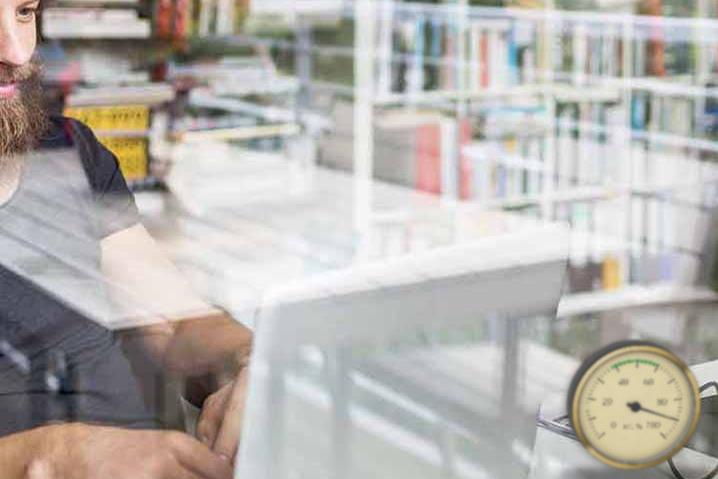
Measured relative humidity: 90 %
